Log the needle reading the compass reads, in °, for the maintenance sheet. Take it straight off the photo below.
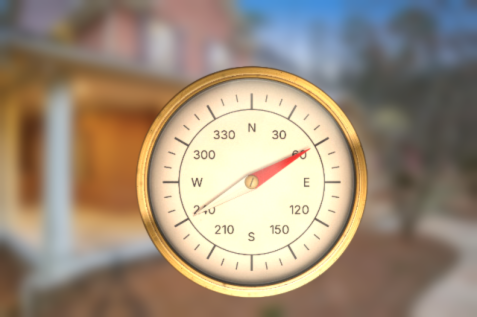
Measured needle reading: 60 °
